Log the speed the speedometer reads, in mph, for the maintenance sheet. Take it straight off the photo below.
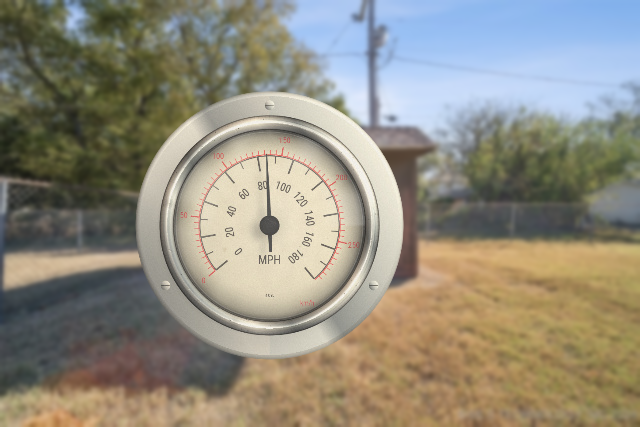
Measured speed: 85 mph
